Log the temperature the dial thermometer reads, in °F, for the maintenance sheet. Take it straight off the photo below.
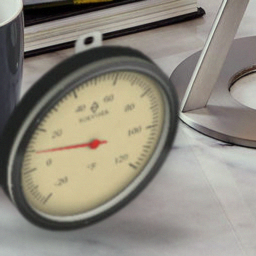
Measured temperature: 10 °F
